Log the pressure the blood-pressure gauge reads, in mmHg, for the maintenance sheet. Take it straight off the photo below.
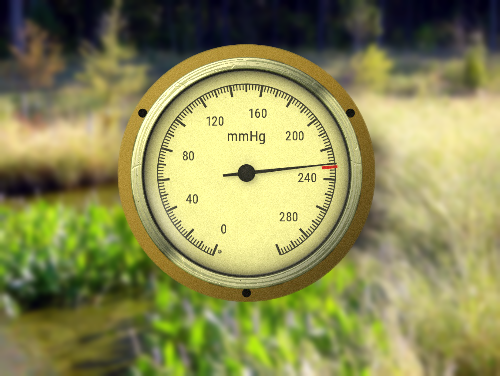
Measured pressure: 230 mmHg
